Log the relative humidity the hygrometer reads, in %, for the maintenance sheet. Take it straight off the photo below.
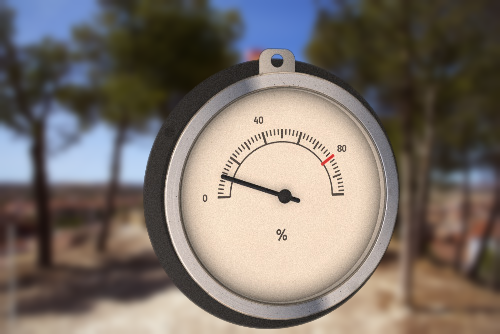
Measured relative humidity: 10 %
